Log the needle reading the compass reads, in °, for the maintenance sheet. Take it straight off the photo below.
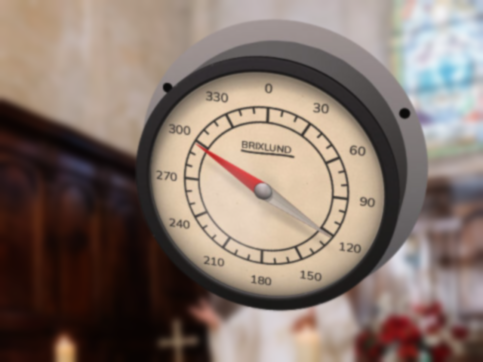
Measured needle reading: 300 °
